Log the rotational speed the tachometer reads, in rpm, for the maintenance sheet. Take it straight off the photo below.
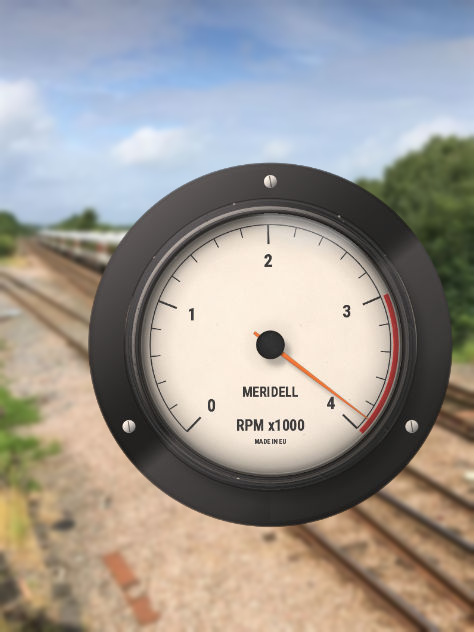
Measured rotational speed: 3900 rpm
